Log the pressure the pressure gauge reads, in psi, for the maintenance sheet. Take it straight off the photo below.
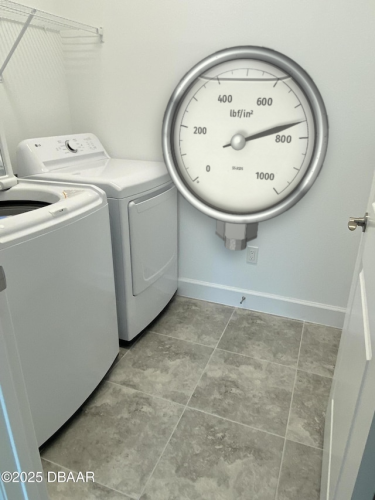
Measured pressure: 750 psi
